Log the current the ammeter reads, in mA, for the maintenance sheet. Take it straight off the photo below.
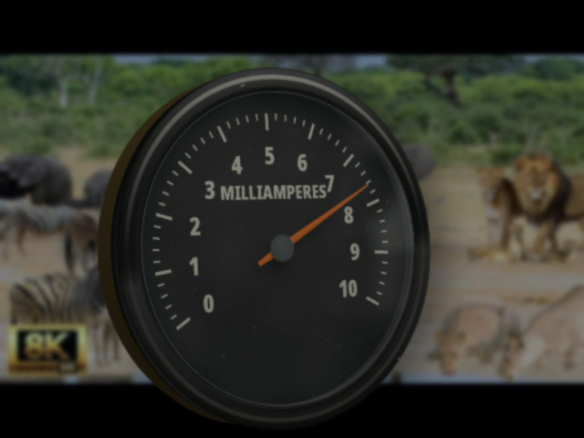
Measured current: 7.6 mA
